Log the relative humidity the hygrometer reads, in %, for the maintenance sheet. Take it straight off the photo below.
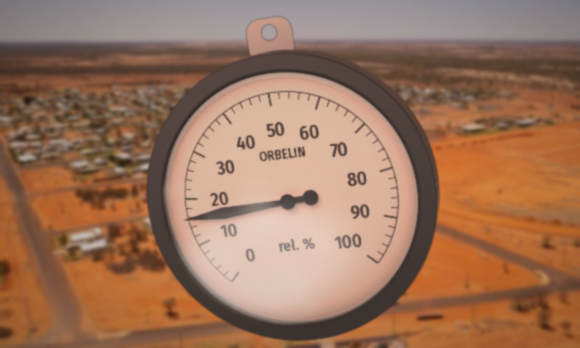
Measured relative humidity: 16 %
